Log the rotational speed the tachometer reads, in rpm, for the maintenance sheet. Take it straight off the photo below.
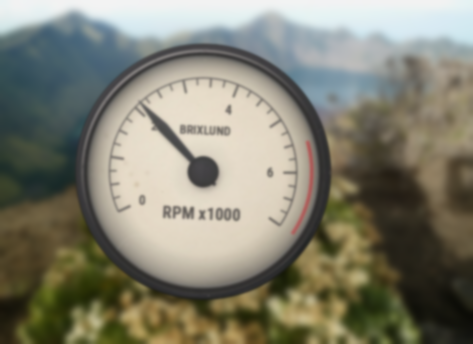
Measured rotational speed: 2125 rpm
